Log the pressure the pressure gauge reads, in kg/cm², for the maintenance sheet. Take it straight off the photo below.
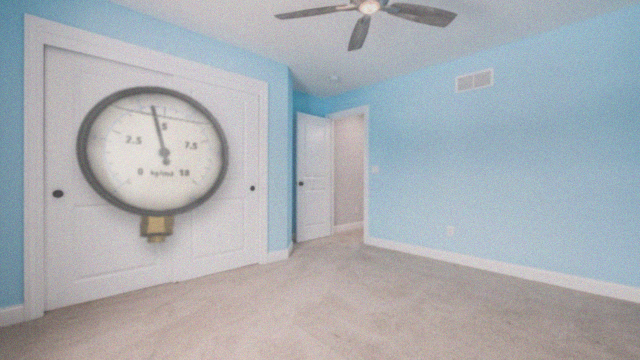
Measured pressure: 4.5 kg/cm²
